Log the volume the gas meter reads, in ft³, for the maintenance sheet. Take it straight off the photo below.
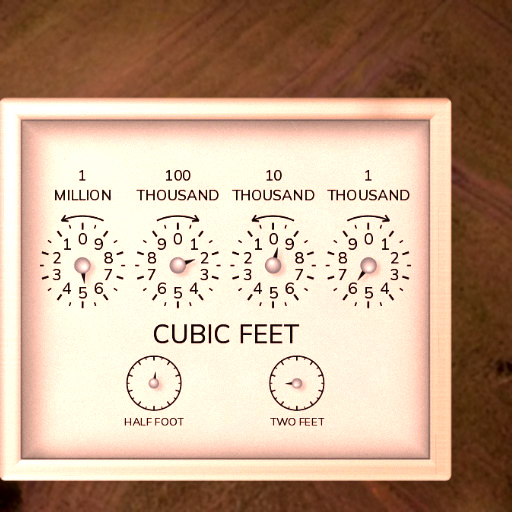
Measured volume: 519600 ft³
